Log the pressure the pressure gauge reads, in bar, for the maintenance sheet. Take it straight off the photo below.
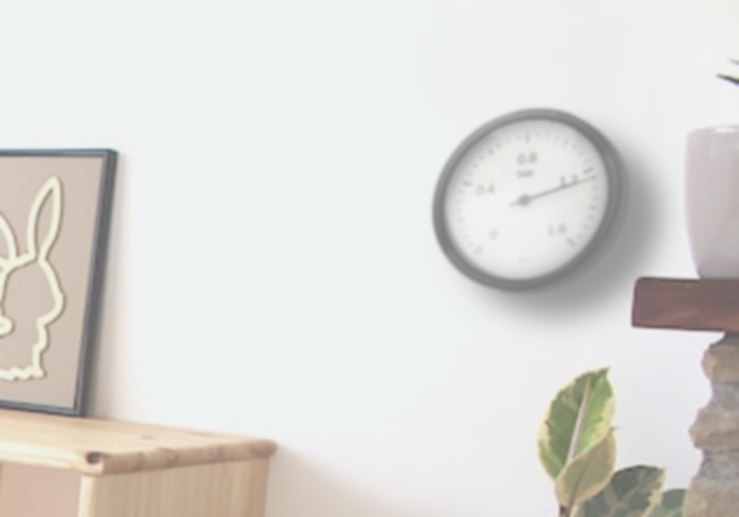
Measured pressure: 1.25 bar
